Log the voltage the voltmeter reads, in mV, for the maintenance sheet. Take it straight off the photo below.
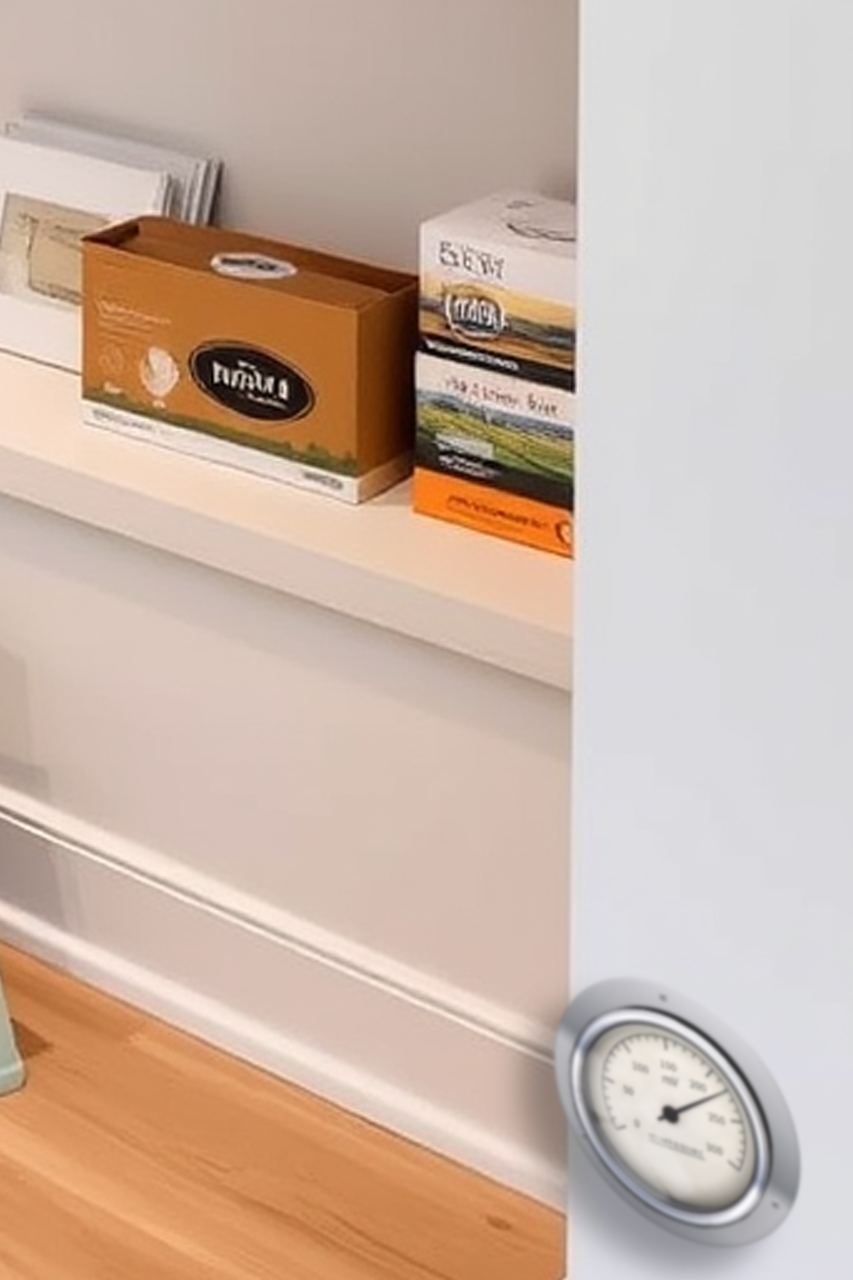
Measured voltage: 220 mV
